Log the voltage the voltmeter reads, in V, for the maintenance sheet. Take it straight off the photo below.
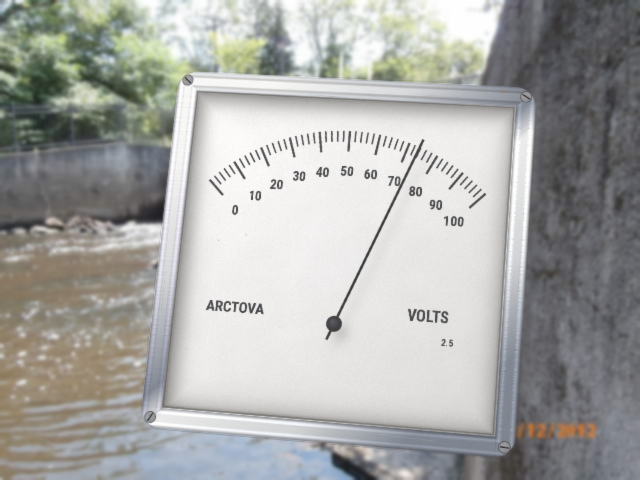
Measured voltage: 74 V
